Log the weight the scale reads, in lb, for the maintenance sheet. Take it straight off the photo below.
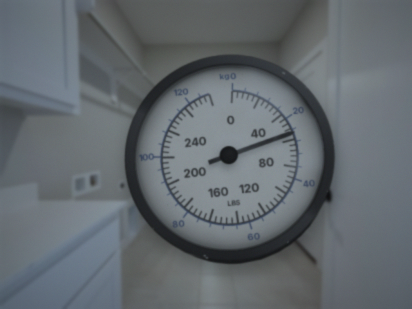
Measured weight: 56 lb
